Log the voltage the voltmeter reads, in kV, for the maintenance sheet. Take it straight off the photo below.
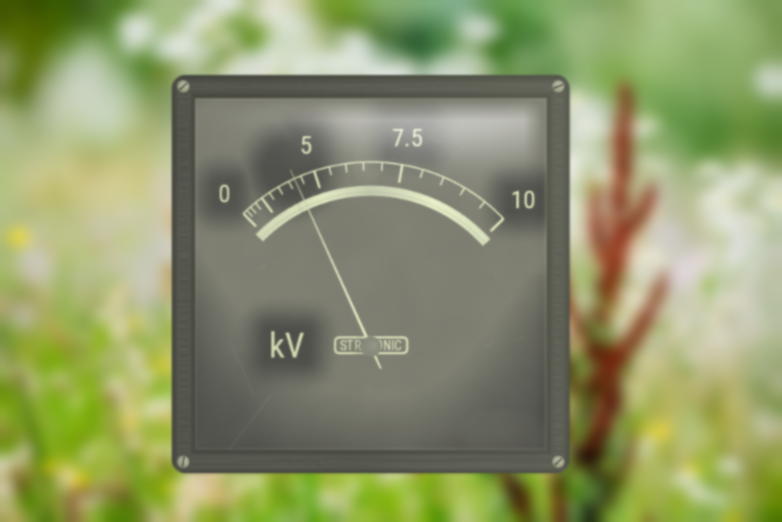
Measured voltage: 4.25 kV
